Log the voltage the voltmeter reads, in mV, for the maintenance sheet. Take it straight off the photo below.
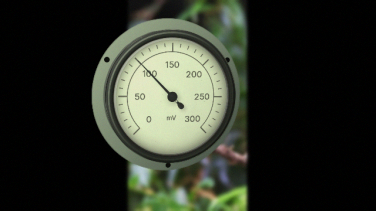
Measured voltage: 100 mV
